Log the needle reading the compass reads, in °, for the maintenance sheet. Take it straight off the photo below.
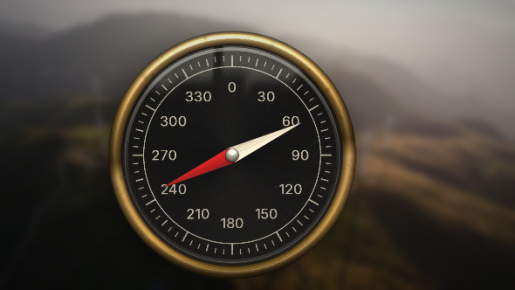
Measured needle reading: 245 °
